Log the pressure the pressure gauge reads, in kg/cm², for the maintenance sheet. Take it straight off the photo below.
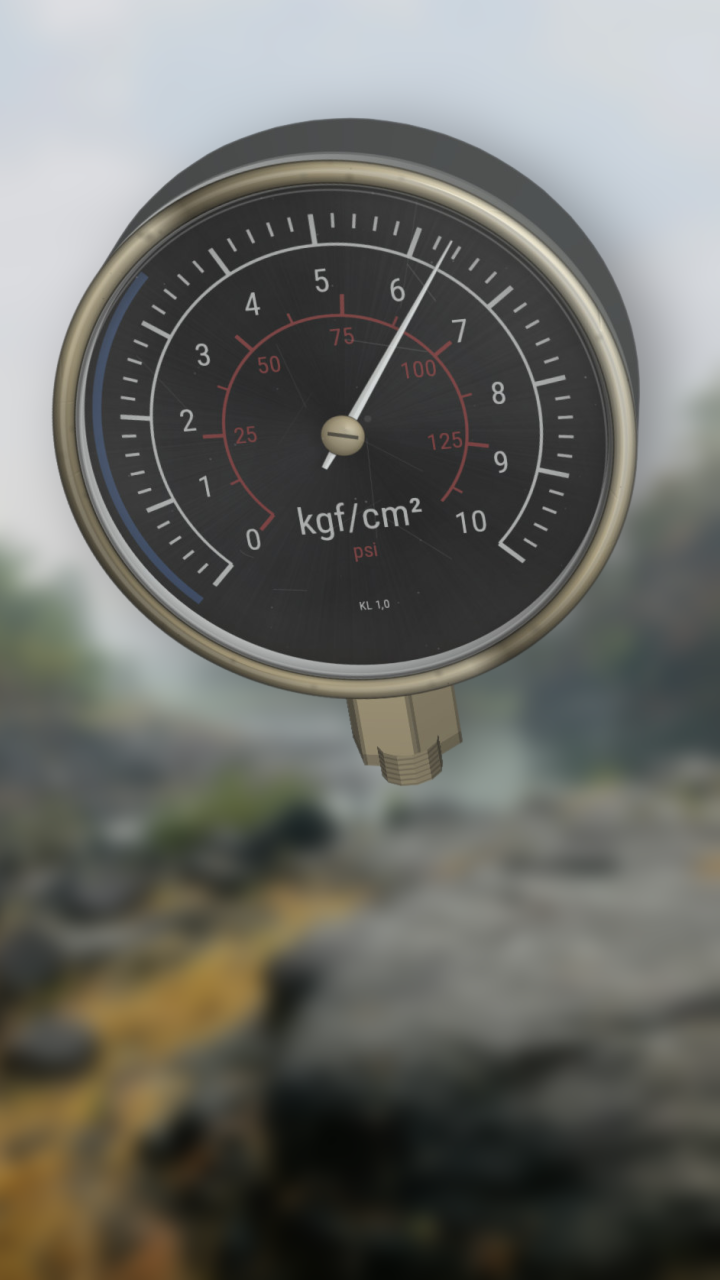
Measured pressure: 6.3 kg/cm²
